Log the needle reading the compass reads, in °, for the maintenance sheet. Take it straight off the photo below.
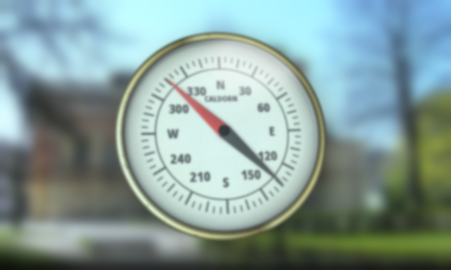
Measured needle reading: 315 °
